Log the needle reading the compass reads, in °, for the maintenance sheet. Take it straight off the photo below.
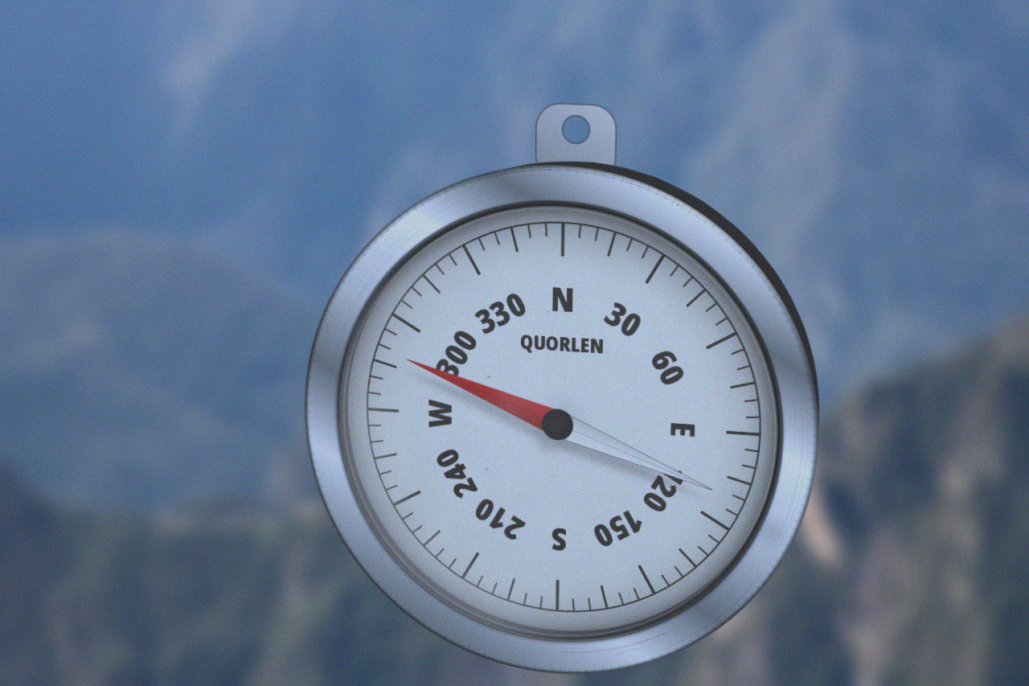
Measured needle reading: 290 °
